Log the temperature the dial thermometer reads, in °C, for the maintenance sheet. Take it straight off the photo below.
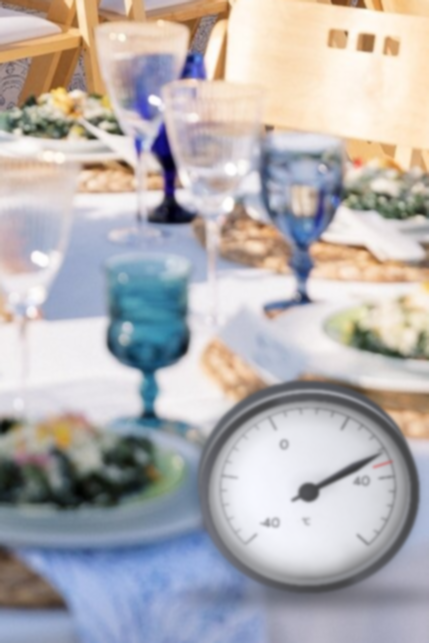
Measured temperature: 32 °C
